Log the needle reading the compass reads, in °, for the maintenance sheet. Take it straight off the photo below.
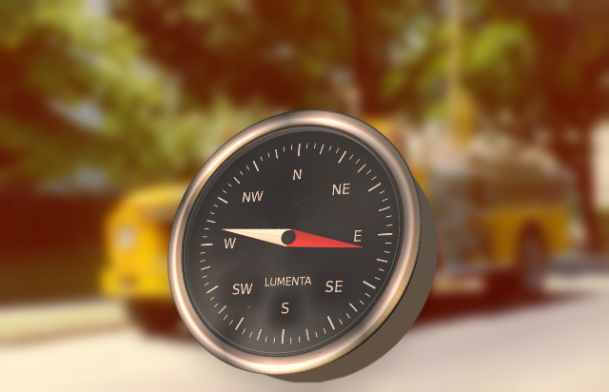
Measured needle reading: 100 °
